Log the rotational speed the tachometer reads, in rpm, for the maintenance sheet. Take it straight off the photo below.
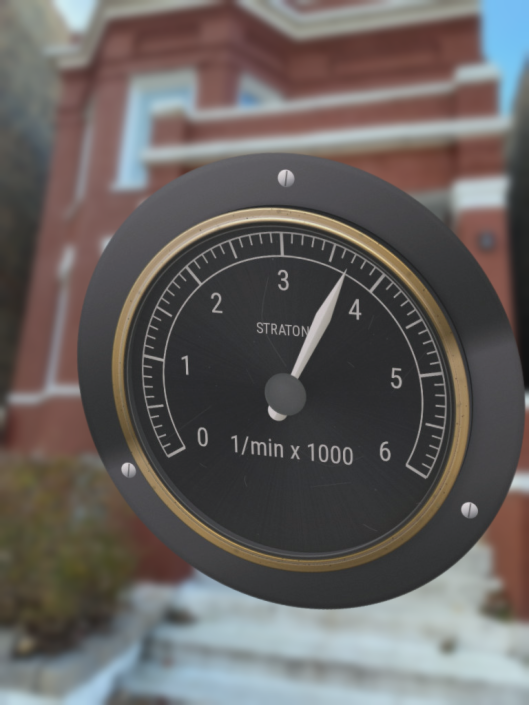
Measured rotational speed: 3700 rpm
